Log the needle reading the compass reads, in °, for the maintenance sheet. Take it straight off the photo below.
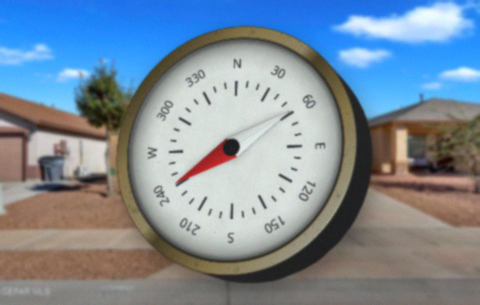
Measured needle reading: 240 °
